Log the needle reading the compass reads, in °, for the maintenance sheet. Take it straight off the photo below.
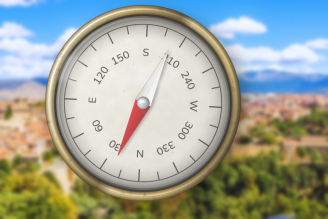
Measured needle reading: 22.5 °
